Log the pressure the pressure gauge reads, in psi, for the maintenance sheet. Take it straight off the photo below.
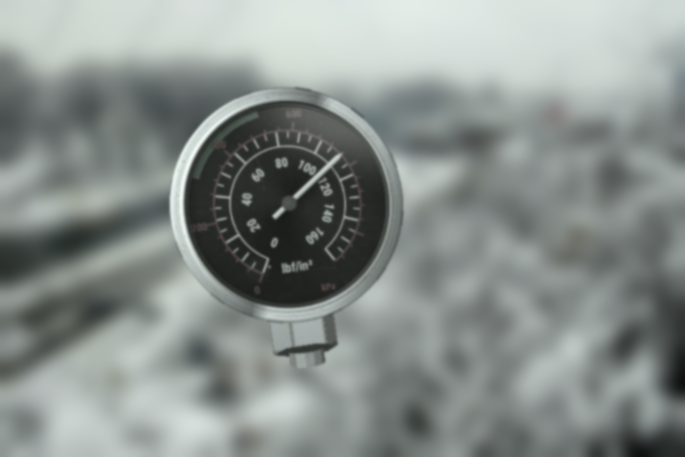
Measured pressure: 110 psi
